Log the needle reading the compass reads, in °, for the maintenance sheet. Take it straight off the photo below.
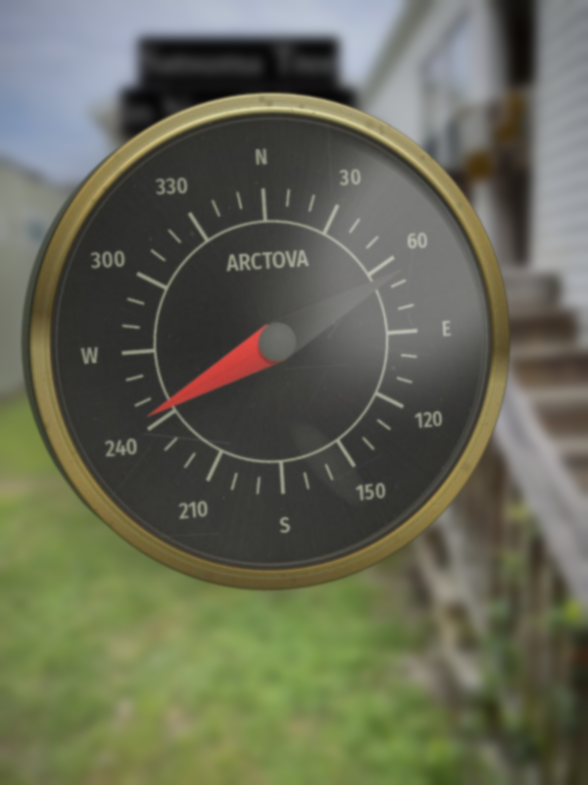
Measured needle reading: 245 °
